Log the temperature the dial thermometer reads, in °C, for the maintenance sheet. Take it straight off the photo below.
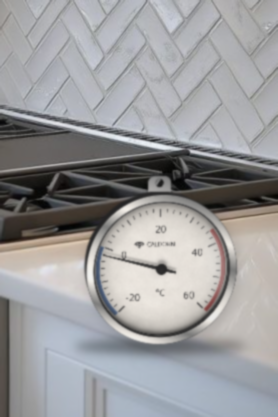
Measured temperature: -2 °C
